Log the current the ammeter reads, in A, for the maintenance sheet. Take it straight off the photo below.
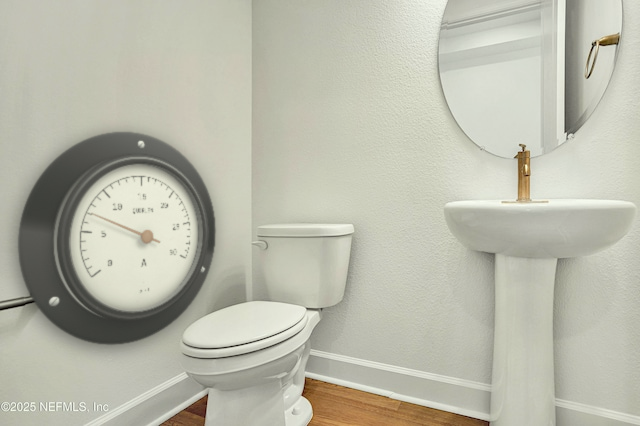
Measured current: 7 A
